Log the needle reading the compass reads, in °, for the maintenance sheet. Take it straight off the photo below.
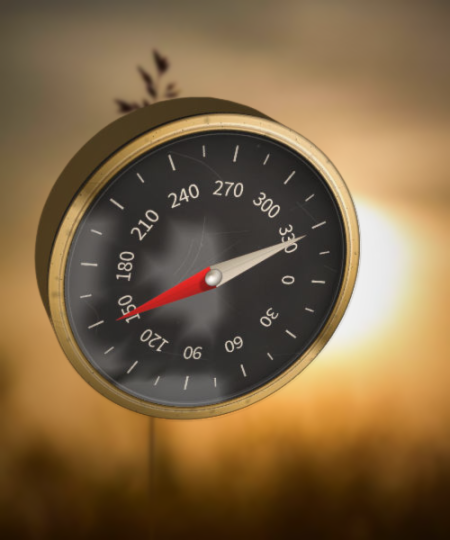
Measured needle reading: 150 °
